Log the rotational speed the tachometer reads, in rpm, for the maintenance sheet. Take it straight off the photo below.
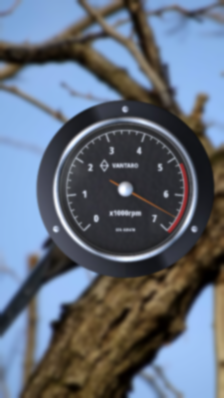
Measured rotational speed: 6600 rpm
